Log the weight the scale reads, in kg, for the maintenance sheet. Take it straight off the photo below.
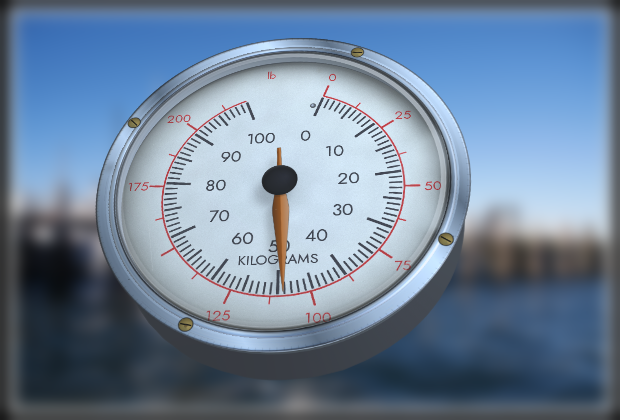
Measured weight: 49 kg
